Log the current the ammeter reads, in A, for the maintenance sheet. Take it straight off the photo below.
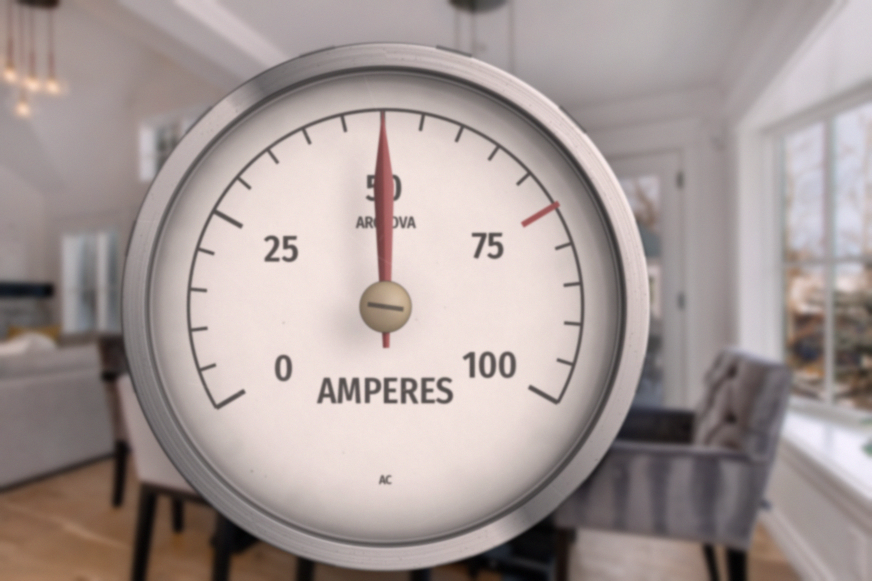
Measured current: 50 A
